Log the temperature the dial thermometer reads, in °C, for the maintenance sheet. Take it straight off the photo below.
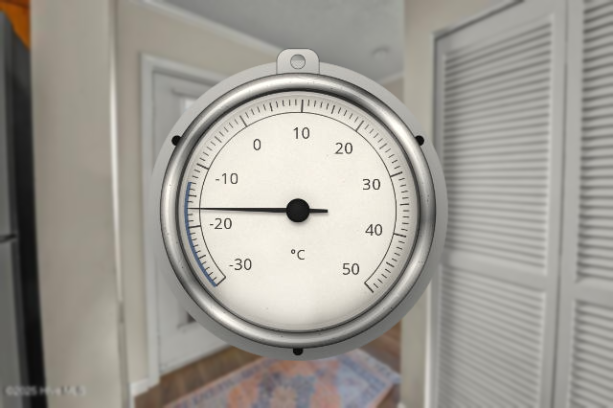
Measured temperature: -17 °C
